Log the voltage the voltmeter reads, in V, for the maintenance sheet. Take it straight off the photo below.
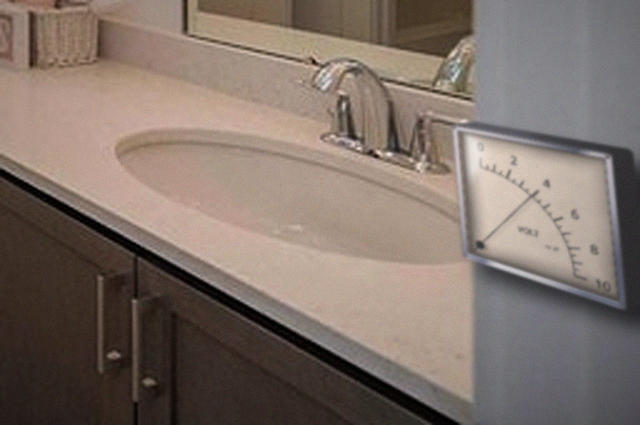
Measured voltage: 4 V
